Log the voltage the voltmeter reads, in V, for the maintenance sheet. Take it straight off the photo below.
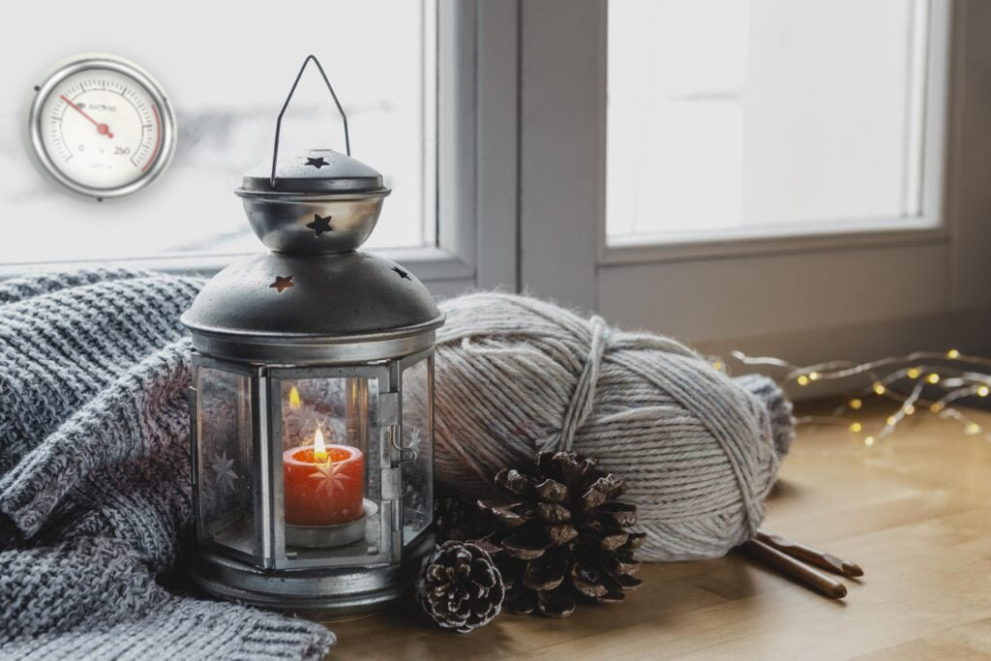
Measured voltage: 75 V
